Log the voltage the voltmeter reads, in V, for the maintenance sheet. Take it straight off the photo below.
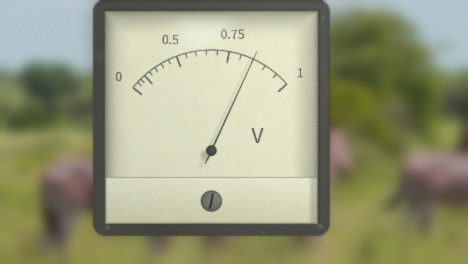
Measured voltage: 0.85 V
